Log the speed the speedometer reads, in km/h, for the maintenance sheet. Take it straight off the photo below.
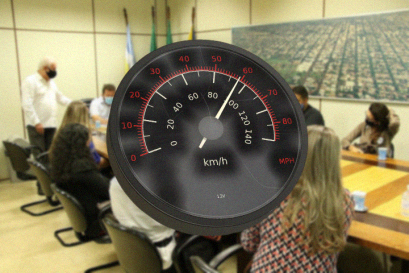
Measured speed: 95 km/h
